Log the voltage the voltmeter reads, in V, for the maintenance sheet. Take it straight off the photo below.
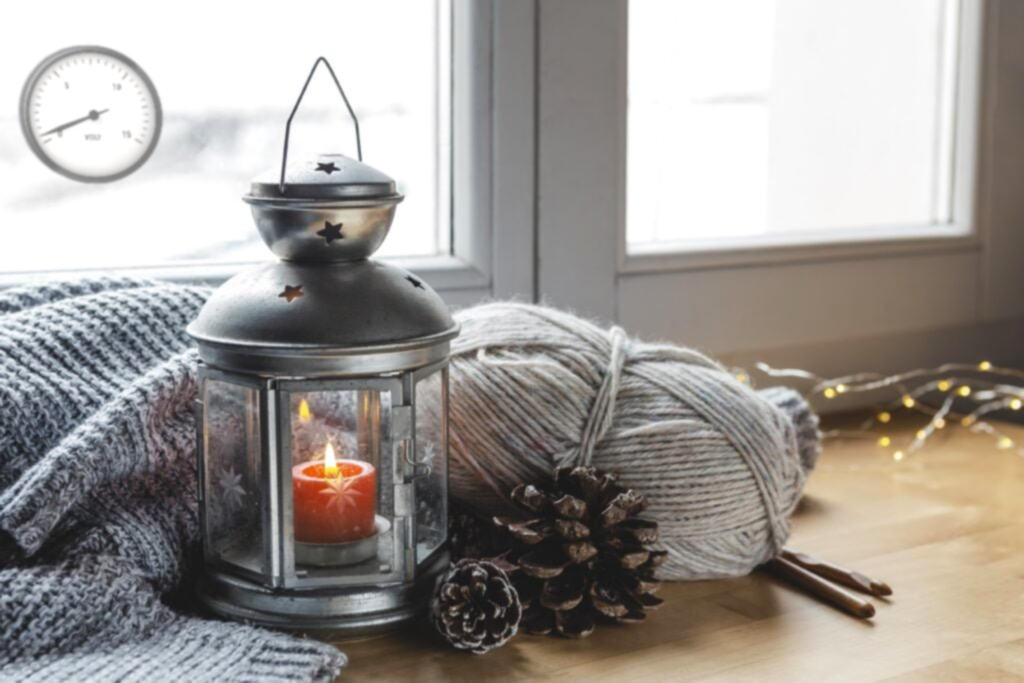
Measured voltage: 0.5 V
